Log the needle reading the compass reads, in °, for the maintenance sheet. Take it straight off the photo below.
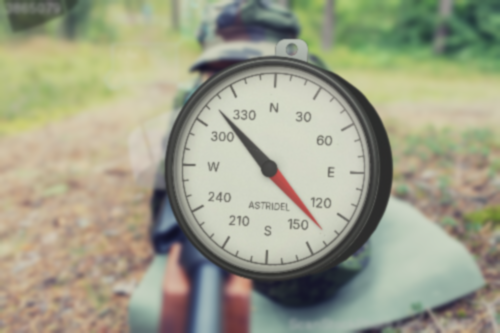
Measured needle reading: 135 °
